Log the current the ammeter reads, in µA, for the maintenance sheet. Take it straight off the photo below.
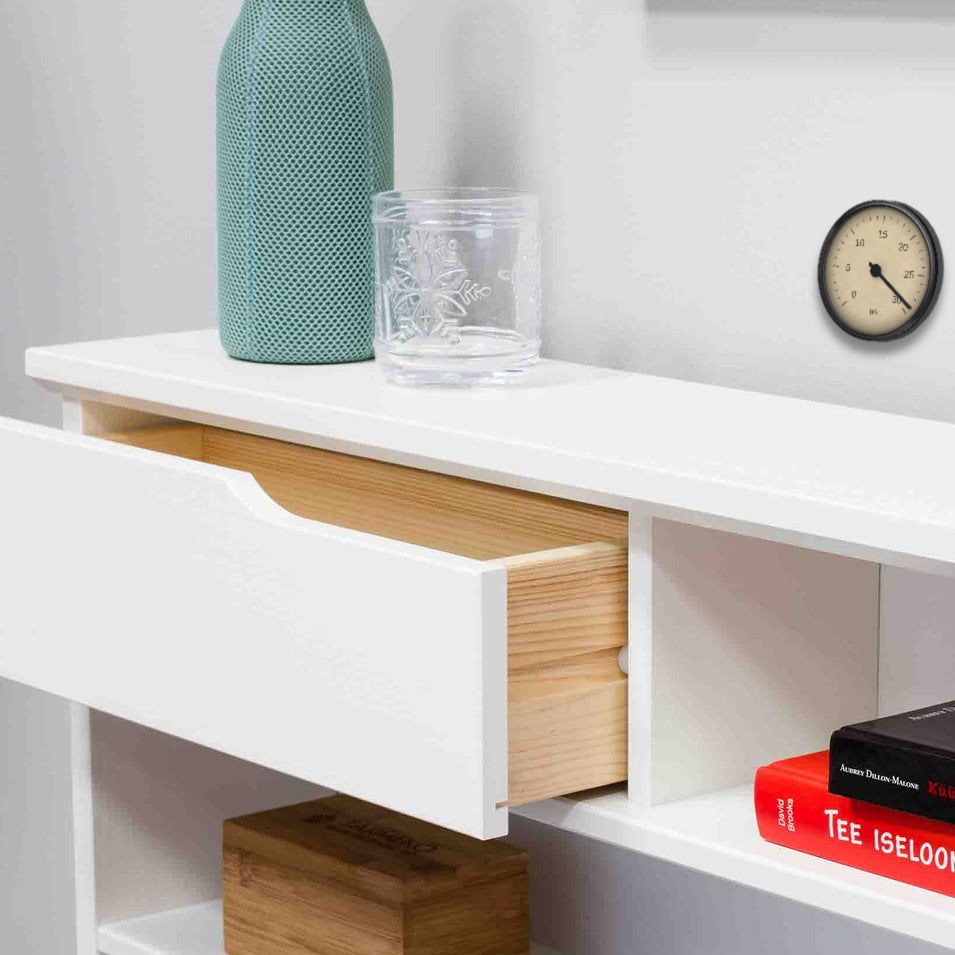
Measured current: 29 µA
